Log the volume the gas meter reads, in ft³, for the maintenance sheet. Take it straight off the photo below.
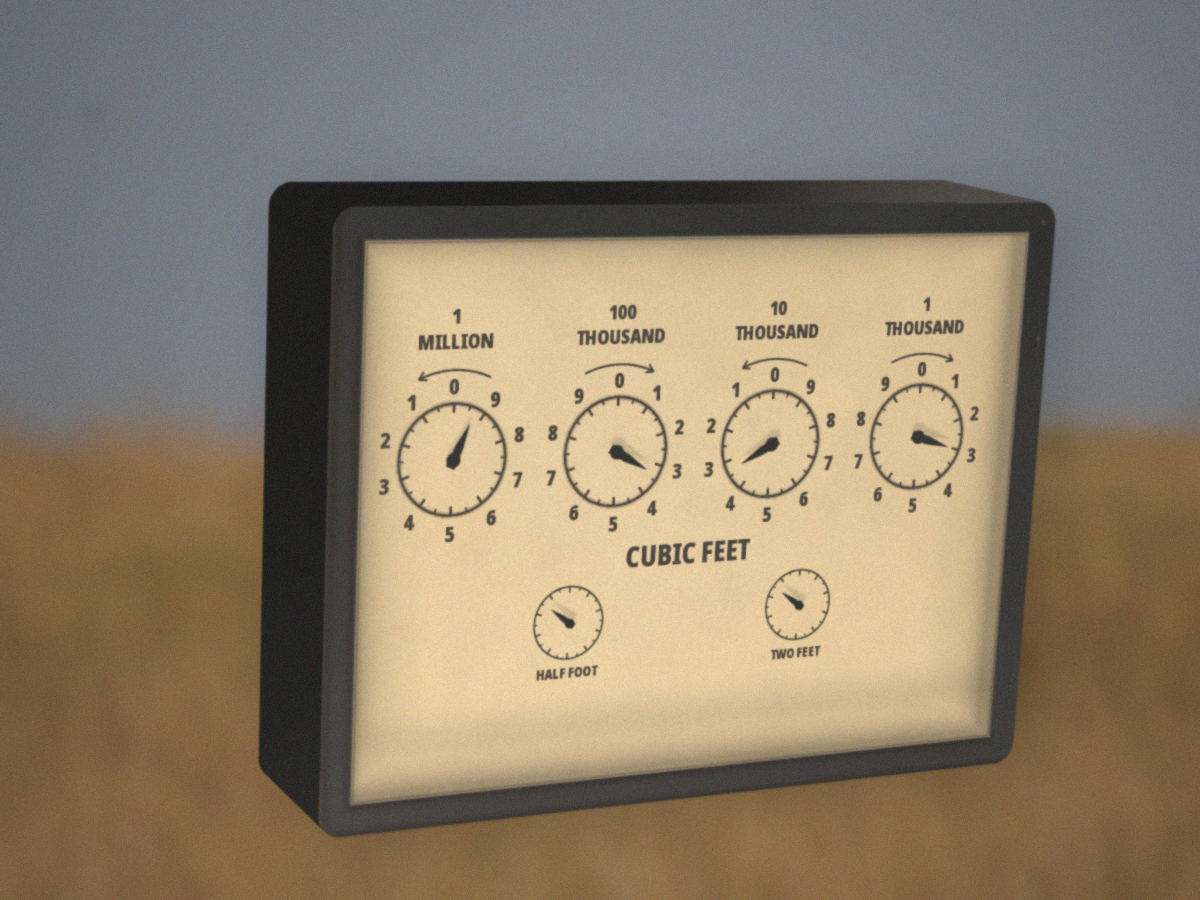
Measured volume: 933300 ft³
